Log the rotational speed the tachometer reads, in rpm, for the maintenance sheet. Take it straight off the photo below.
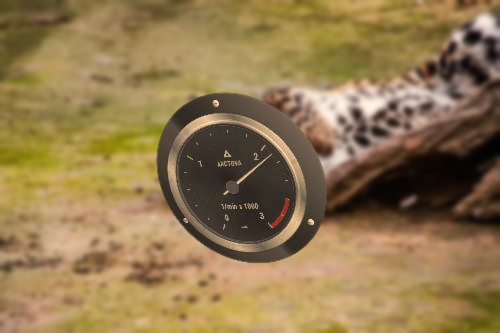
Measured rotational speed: 2100 rpm
